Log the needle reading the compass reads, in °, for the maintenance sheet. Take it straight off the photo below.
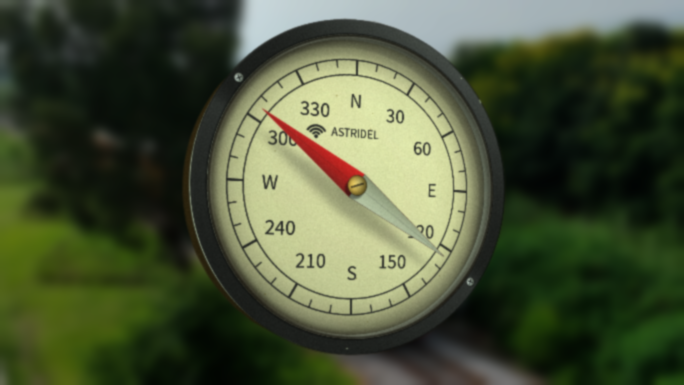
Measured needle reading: 305 °
